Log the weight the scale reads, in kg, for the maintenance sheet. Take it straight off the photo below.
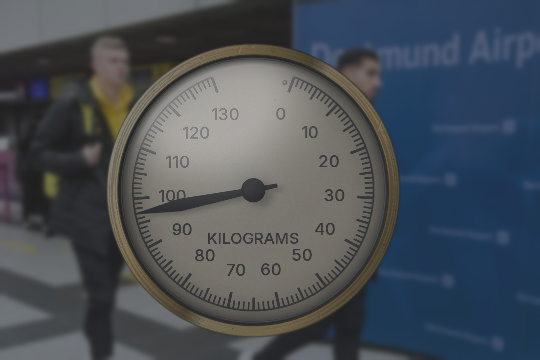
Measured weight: 97 kg
